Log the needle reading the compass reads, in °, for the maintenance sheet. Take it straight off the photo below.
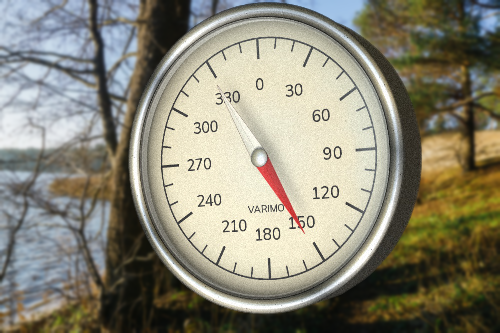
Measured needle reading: 150 °
